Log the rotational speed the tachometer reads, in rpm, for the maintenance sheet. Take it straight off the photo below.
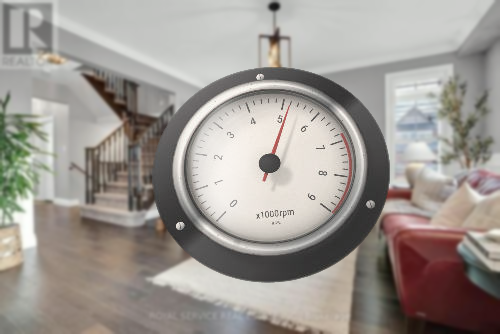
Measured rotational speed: 5200 rpm
